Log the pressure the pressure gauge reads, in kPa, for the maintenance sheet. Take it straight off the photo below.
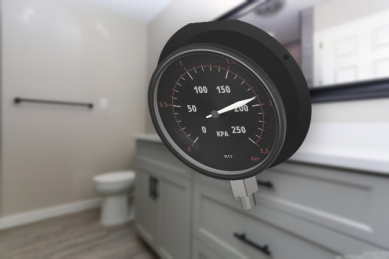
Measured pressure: 190 kPa
